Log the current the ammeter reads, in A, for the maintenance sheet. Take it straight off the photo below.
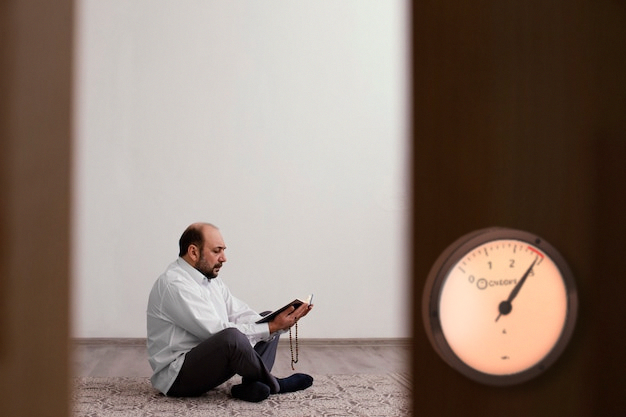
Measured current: 2.8 A
